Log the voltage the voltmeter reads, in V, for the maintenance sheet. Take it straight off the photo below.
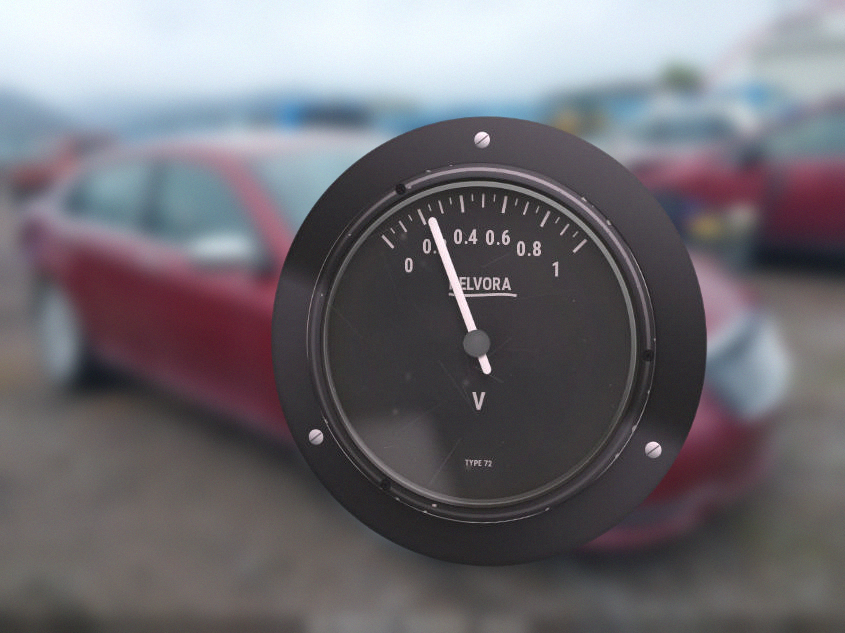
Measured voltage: 0.25 V
